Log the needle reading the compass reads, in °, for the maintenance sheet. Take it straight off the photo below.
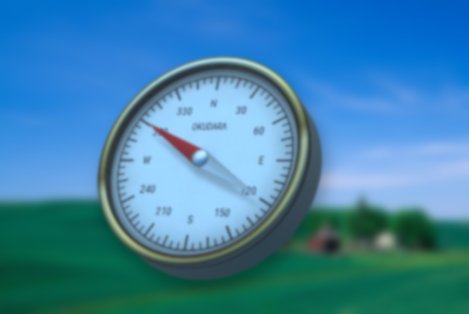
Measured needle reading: 300 °
